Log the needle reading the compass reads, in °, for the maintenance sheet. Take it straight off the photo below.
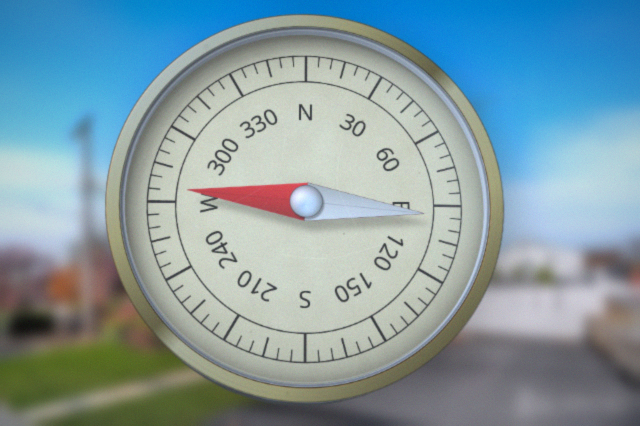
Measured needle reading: 275 °
